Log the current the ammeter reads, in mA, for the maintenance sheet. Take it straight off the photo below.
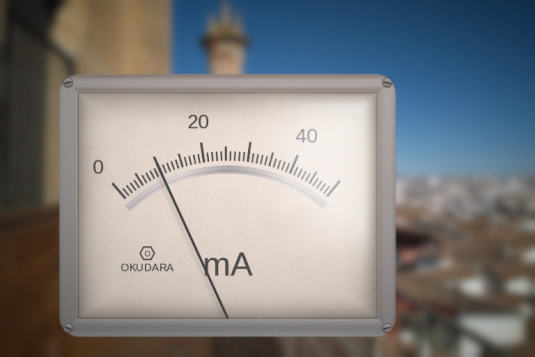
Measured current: 10 mA
